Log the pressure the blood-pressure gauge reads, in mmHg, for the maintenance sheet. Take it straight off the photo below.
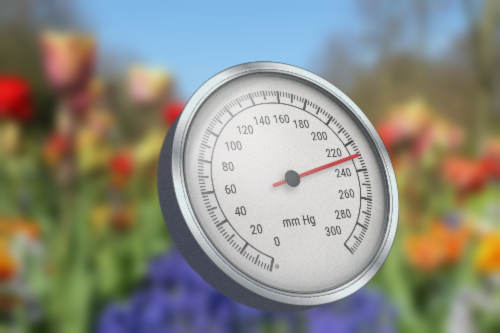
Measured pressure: 230 mmHg
